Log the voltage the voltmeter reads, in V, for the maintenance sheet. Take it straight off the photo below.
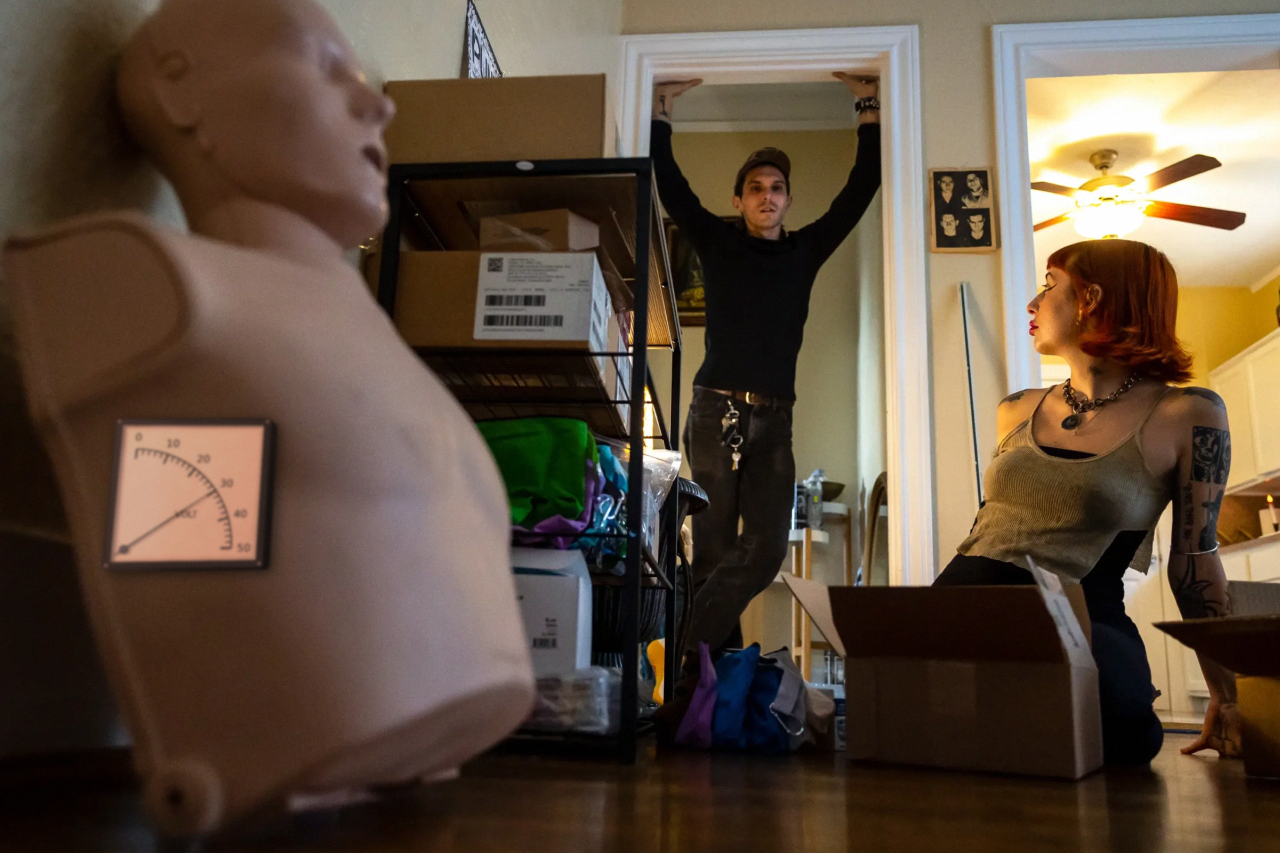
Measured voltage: 30 V
